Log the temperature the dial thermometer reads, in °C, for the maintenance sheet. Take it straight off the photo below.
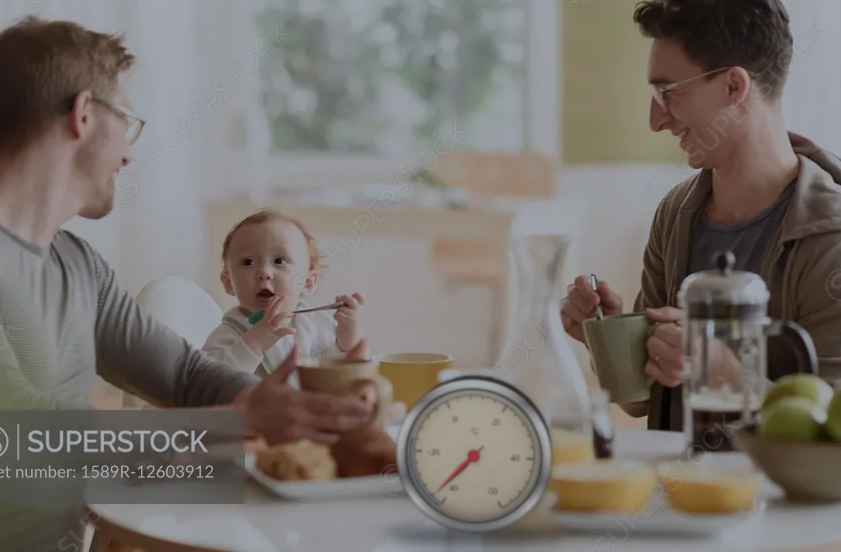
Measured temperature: -36 °C
